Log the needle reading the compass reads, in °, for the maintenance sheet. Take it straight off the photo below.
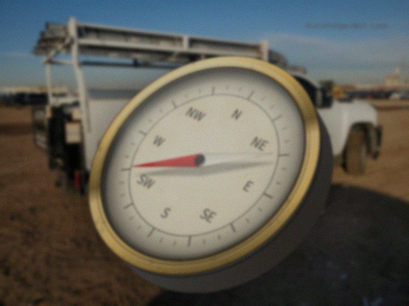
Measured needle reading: 240 °
